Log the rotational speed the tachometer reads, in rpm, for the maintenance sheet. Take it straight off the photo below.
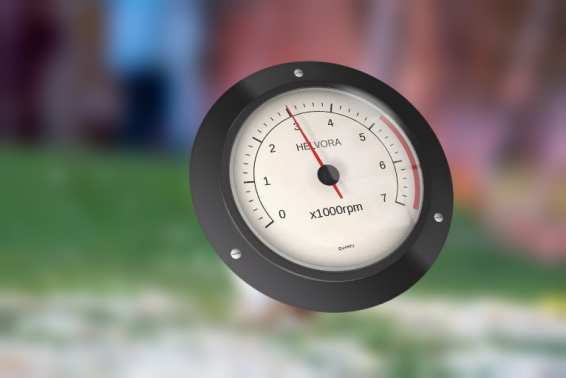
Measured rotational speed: 3000 rpm
